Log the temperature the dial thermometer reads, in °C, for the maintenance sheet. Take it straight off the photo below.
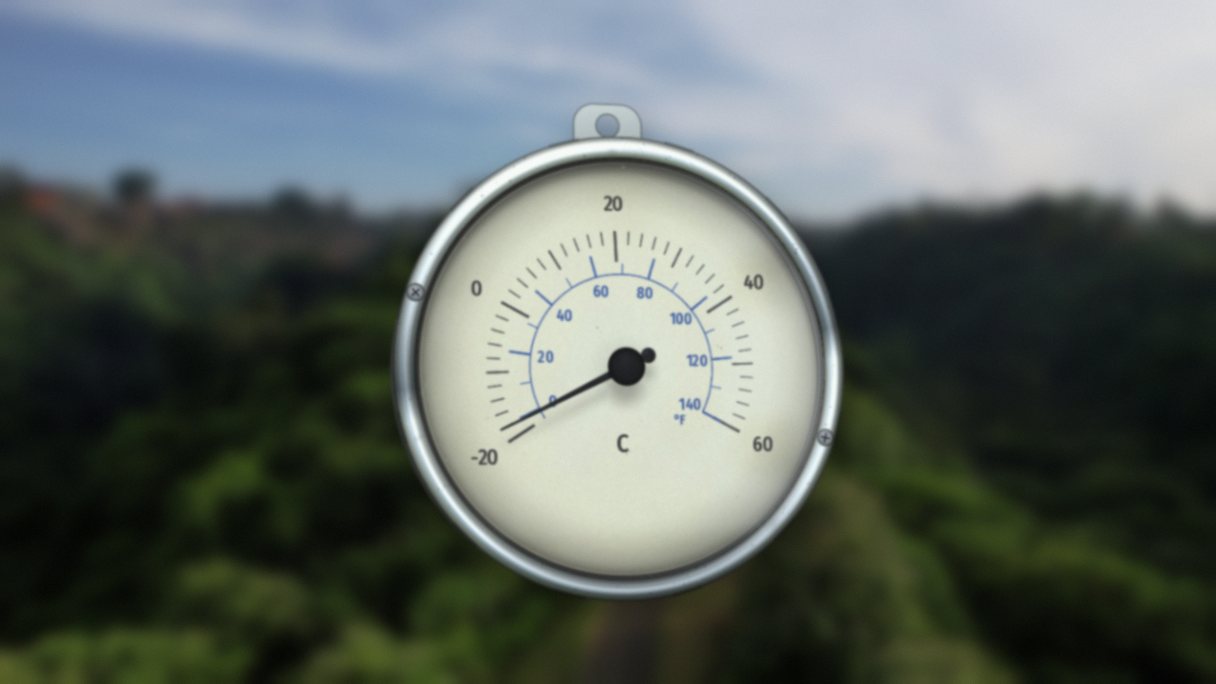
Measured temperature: -18 °C
